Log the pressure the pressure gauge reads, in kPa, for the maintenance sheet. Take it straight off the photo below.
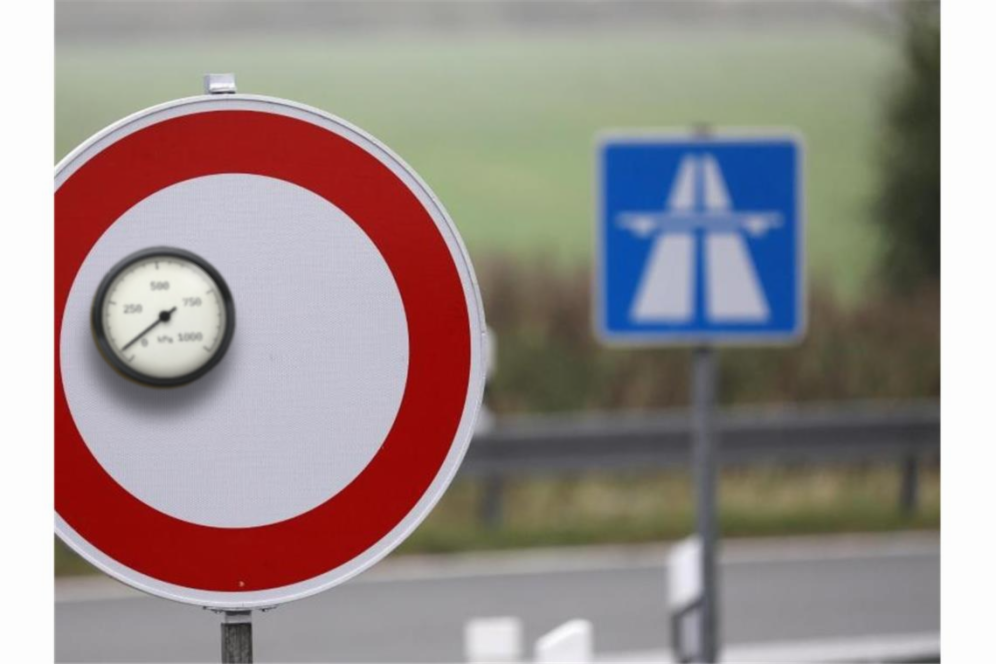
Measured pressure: 50 kPa
